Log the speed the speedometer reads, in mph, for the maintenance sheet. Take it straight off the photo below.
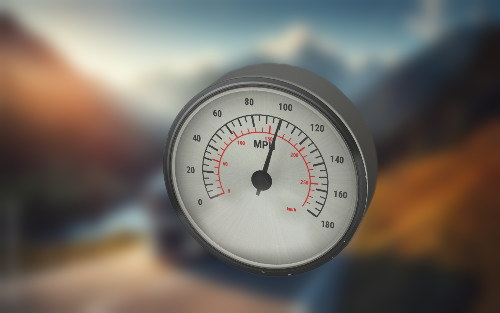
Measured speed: 100 mph
